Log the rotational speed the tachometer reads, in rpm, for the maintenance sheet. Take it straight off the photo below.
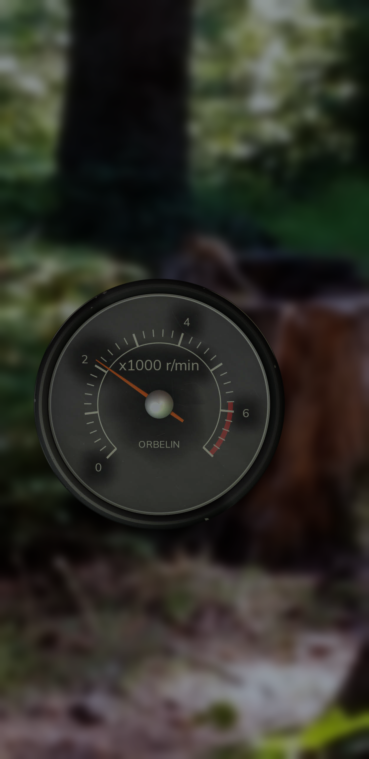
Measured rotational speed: 2100 rpm
